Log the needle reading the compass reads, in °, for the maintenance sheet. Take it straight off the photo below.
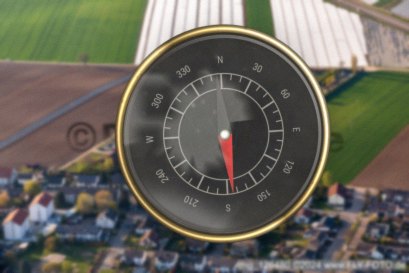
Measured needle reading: 175 °
